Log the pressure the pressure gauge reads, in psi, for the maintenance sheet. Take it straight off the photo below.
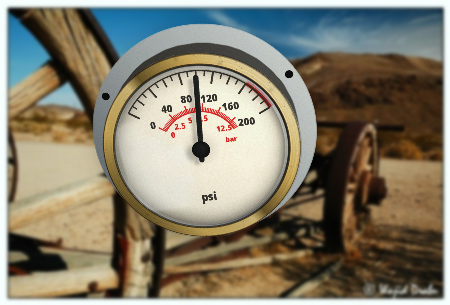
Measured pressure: 100 psi
